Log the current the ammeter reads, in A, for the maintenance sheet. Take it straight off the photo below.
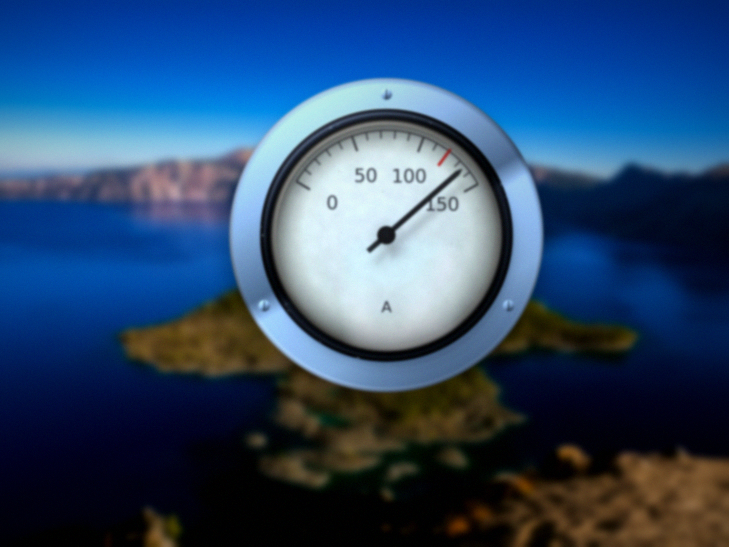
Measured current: 135 A
